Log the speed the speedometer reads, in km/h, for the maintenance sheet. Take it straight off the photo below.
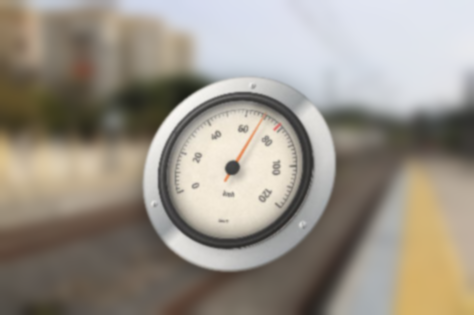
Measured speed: 70 km/h
